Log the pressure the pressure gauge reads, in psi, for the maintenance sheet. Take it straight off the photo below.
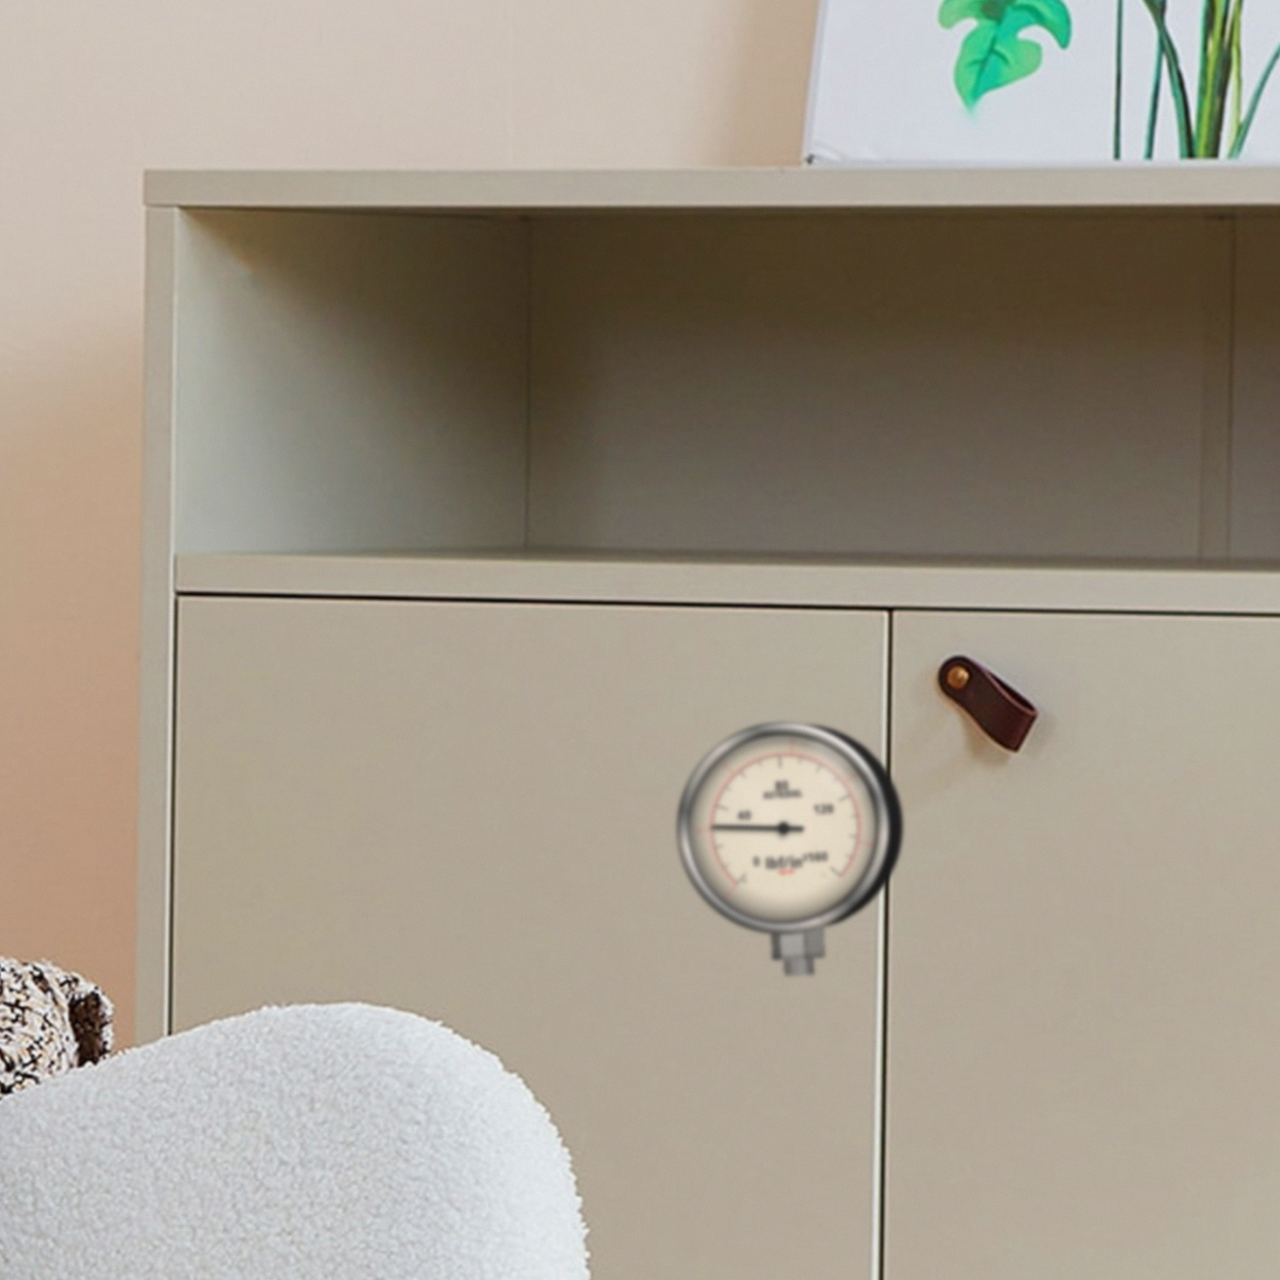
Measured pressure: 30 psi
